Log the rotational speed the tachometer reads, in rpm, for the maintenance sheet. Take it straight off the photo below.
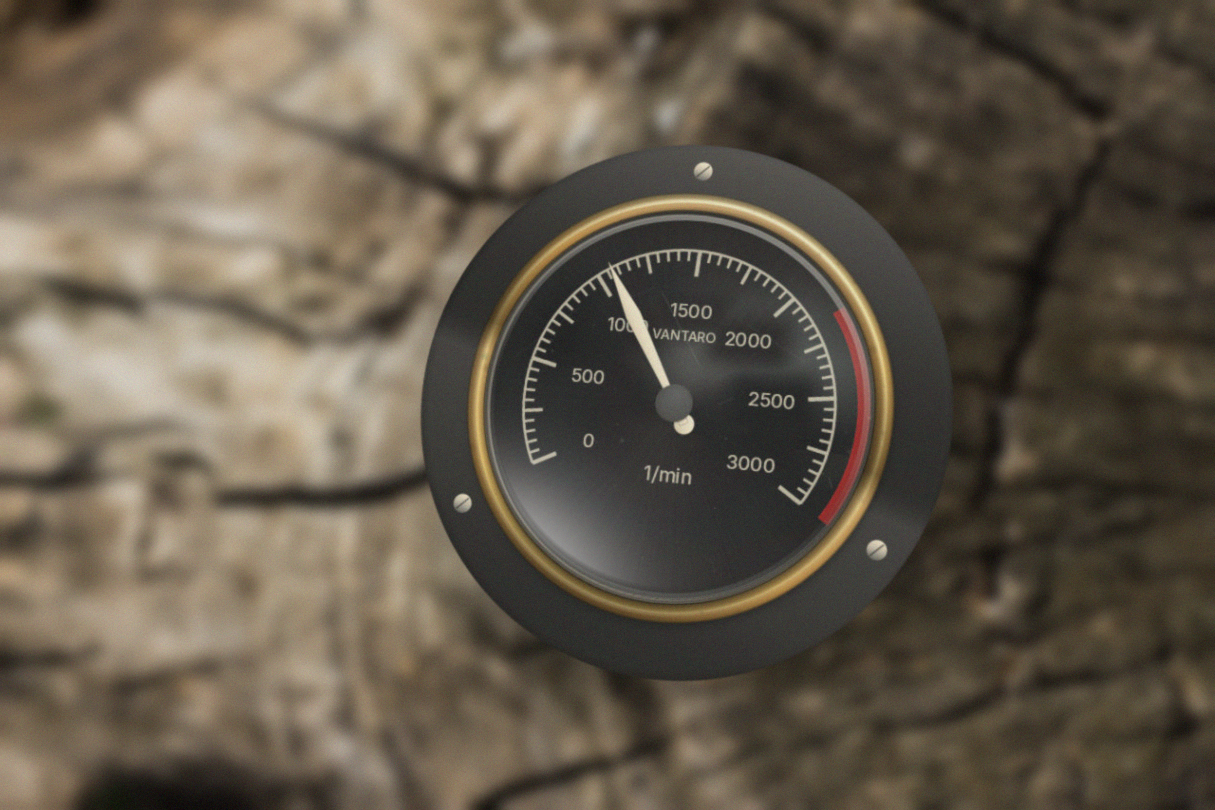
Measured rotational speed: 1075 rpm
